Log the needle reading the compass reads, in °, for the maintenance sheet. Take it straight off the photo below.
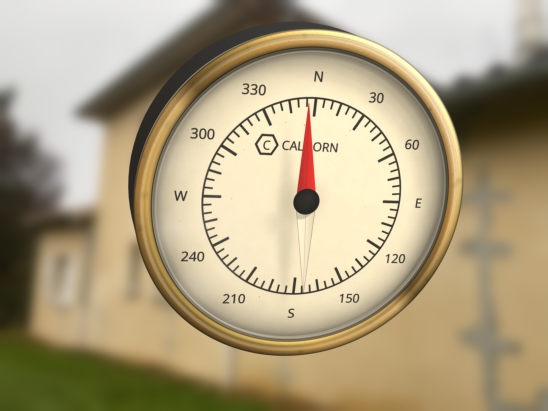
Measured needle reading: 355 °
